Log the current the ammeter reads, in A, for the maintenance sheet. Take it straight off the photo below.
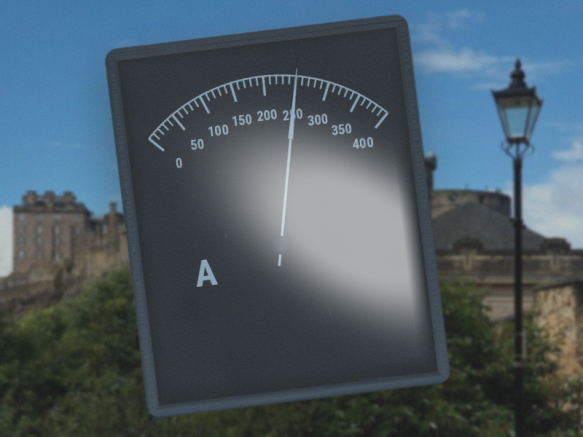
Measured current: 250 A
